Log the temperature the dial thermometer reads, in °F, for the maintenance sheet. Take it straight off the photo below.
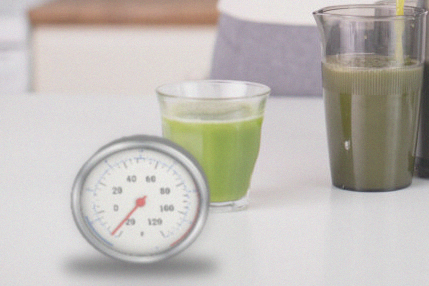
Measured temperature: -16 °F
